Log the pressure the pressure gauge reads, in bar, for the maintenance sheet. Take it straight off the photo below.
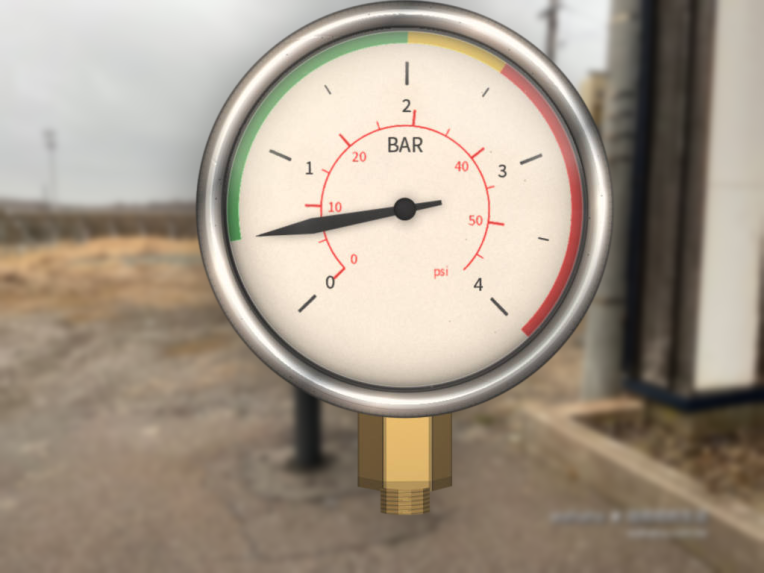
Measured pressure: 0.5 bar
